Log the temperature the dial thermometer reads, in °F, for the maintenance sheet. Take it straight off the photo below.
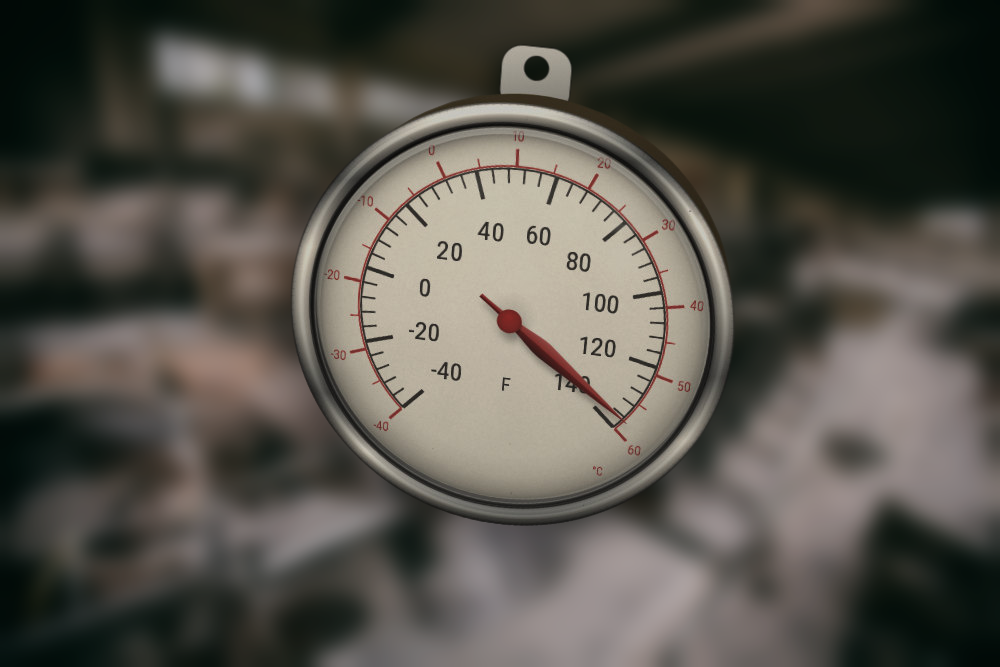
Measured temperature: 136 °F
